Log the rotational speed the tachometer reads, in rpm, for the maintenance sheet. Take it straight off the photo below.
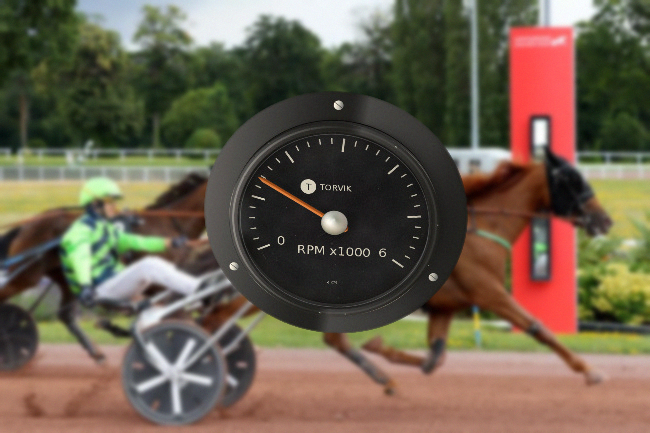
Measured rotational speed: 1400 rpm
